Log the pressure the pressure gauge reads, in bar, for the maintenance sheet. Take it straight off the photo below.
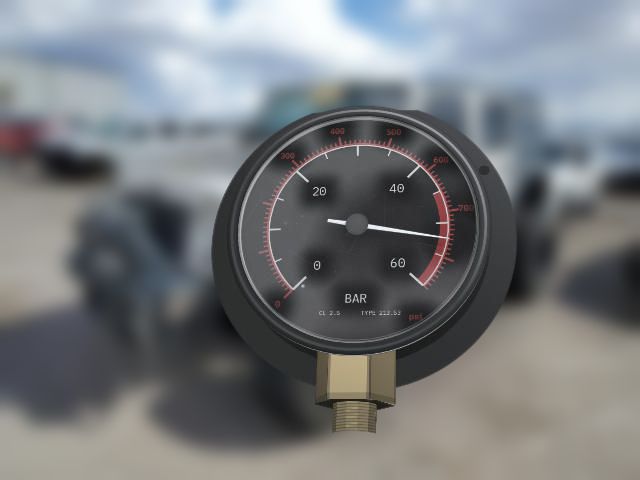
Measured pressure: 52.5 bar
